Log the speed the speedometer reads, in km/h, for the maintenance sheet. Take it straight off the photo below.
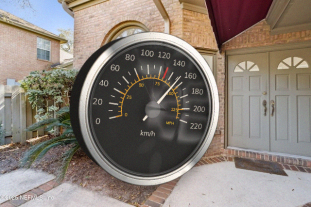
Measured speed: 150 km/h
